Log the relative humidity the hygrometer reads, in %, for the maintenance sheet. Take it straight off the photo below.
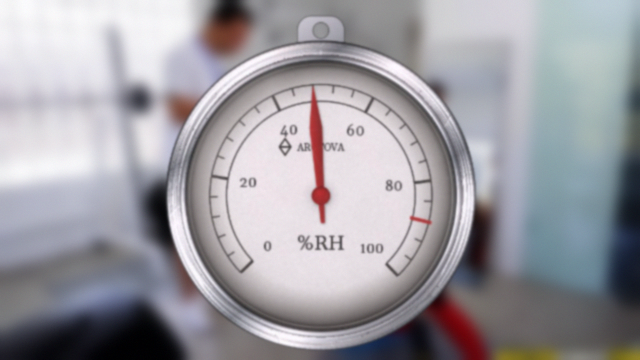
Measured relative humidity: 48 %
